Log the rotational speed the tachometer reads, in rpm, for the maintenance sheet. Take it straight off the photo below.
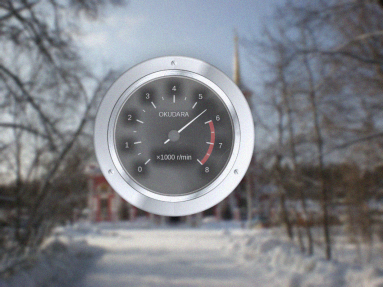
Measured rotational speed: 5500 rpm
